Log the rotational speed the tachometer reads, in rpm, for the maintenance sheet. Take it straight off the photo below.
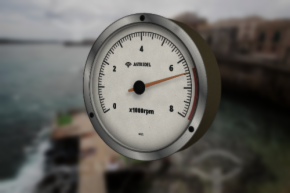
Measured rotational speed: 6500 rpm
